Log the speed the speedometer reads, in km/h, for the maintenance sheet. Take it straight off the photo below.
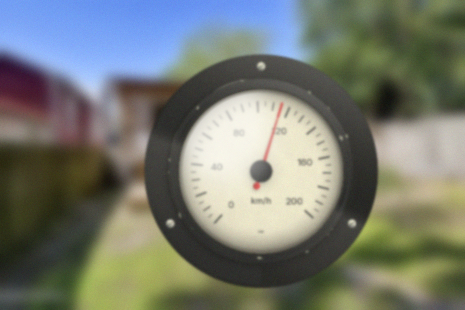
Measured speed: 115 km/h
